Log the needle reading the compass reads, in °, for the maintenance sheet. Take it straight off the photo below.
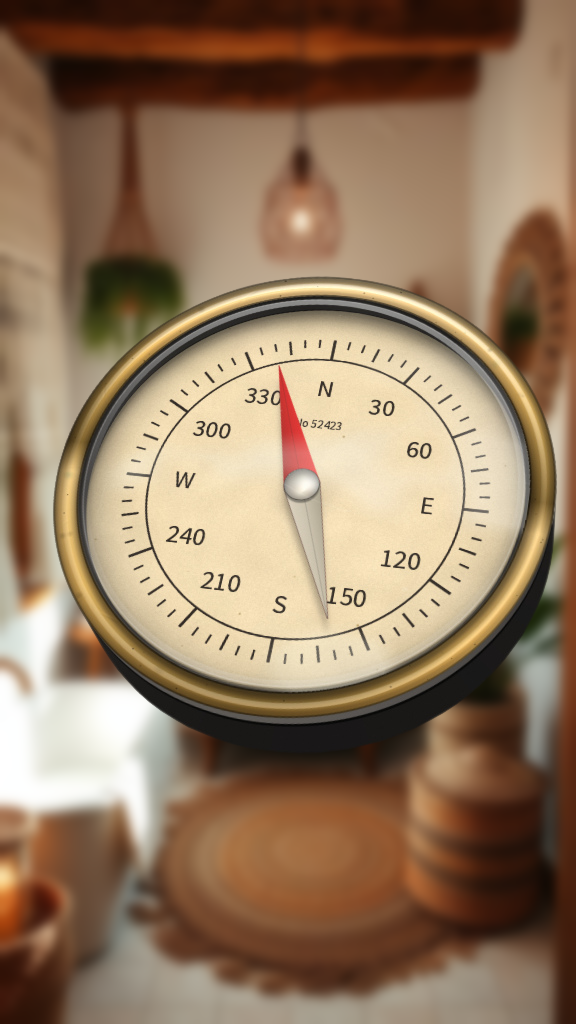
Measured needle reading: 340 °
